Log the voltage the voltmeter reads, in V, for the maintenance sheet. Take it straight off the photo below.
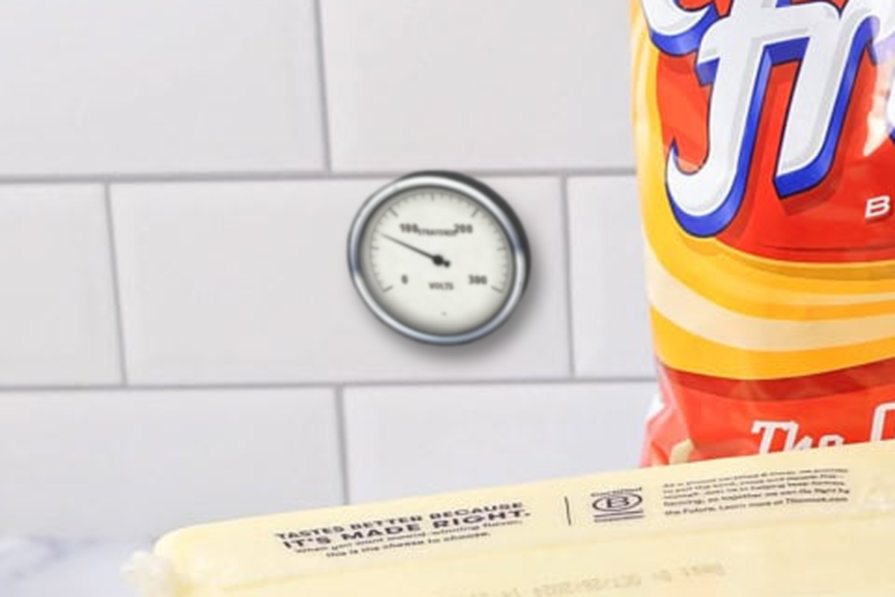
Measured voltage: 70 V
